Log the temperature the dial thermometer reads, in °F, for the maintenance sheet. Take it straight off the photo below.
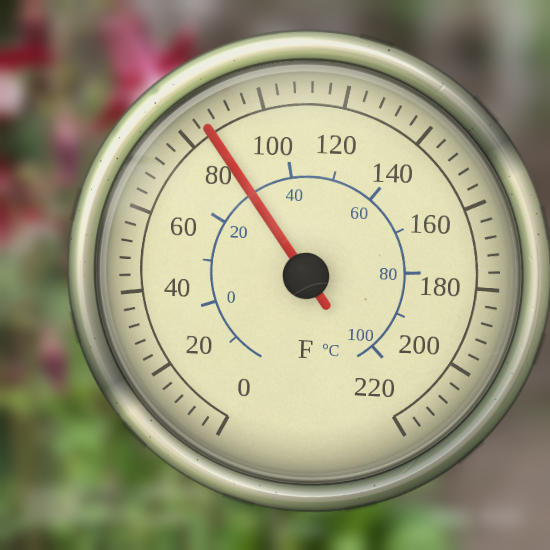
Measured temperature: 86 °F
